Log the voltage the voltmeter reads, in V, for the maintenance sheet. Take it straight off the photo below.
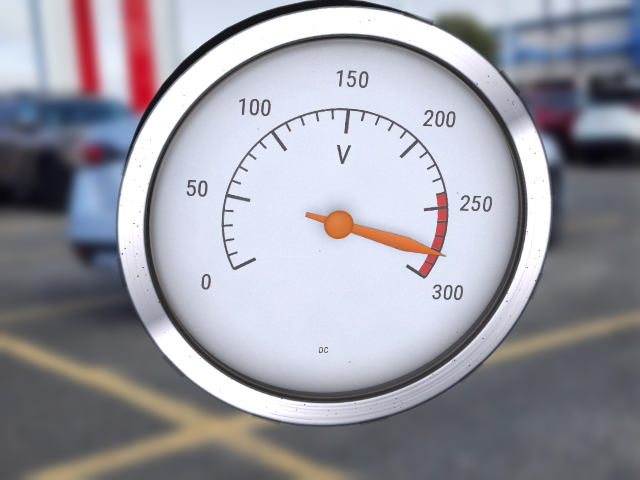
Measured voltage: 280 V
